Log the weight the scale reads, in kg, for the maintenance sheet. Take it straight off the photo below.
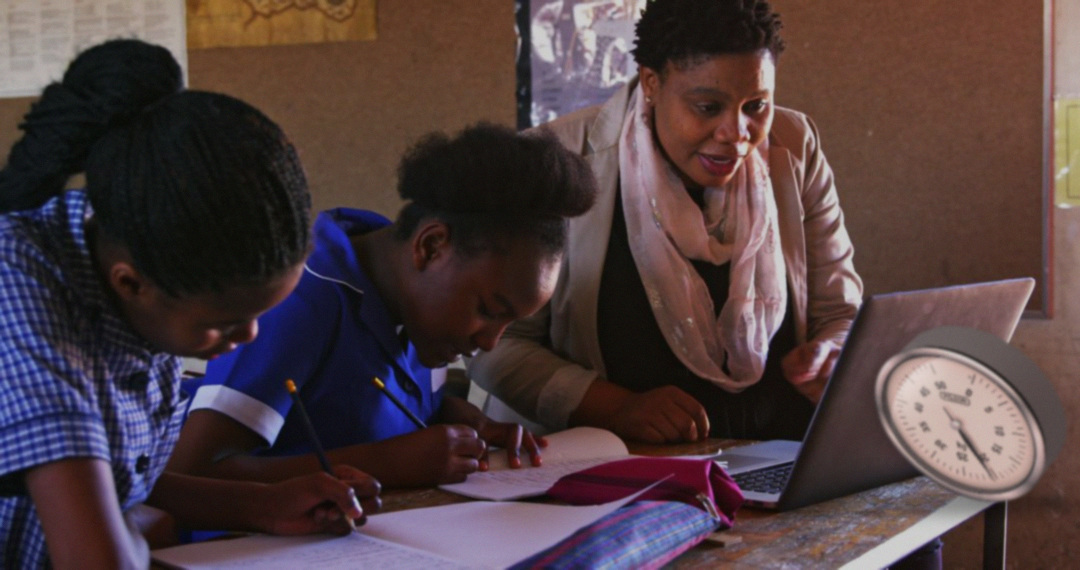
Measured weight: 20 kg
